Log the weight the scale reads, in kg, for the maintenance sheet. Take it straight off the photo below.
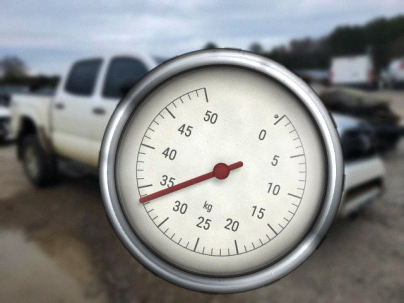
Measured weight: 33.5 kg
